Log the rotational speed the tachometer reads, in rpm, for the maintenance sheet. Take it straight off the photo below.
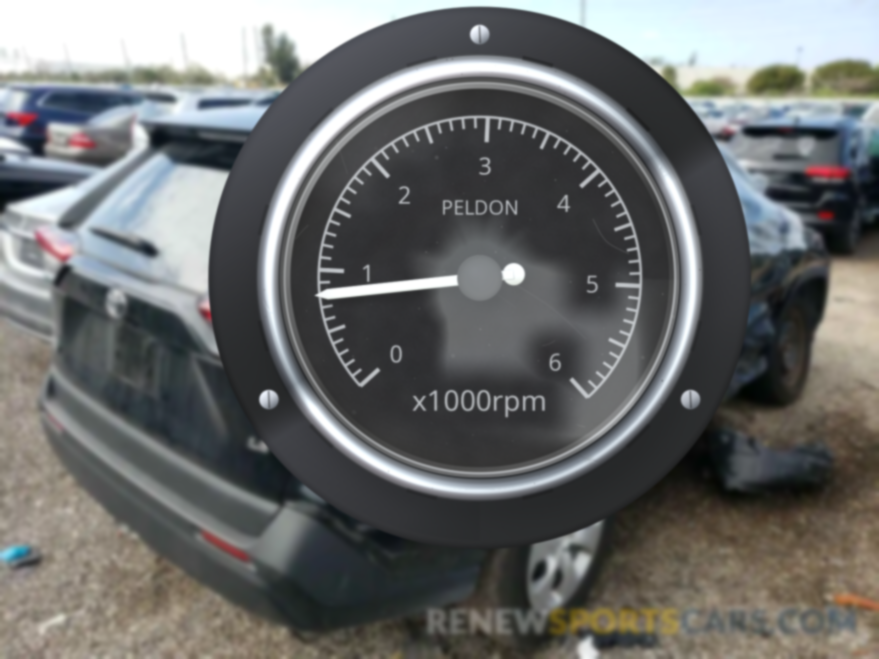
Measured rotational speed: 800 rpm
